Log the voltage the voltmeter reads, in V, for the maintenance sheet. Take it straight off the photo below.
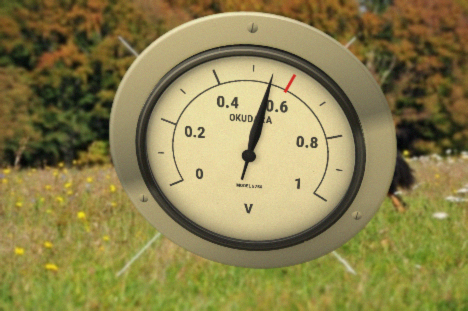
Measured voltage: 0.55 V
